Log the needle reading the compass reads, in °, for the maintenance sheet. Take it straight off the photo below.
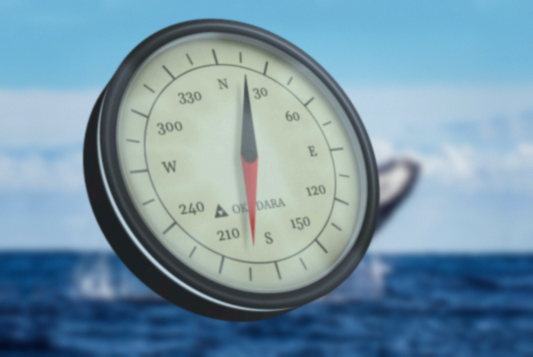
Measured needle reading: 195 °
